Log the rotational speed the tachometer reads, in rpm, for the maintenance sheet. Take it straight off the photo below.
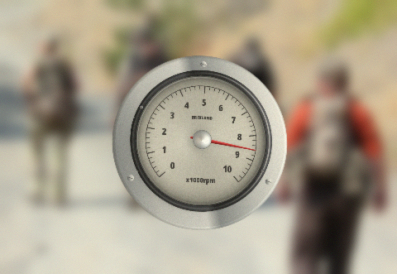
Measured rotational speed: 8600 rpm
